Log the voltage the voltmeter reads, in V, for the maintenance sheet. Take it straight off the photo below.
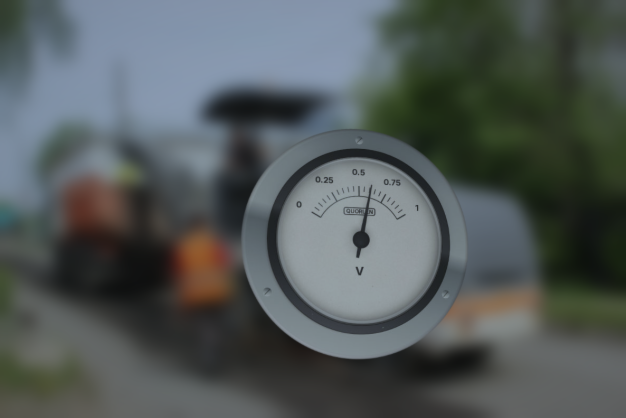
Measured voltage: 0.6 V
